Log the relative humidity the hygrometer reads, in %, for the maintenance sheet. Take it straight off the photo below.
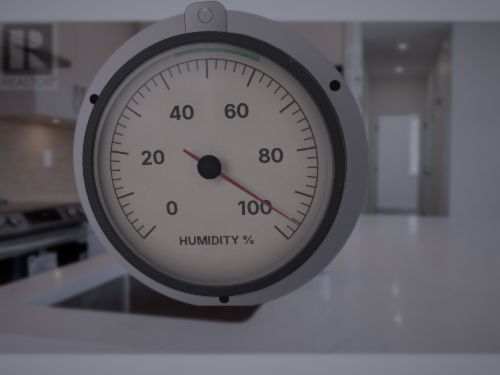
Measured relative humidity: 96 %
